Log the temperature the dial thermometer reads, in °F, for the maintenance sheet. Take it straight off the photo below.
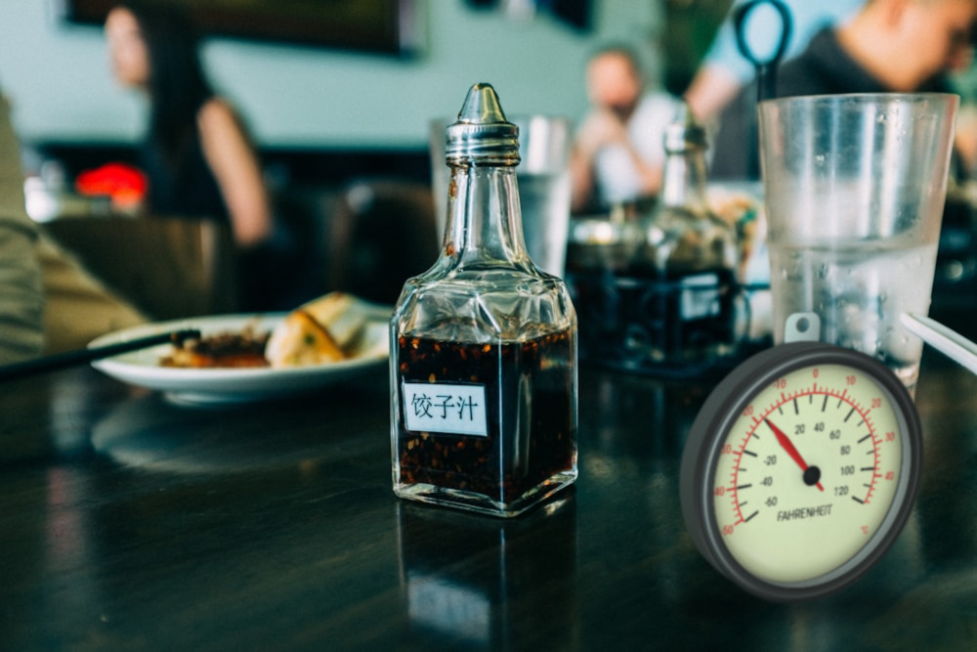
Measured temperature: 0 °F
